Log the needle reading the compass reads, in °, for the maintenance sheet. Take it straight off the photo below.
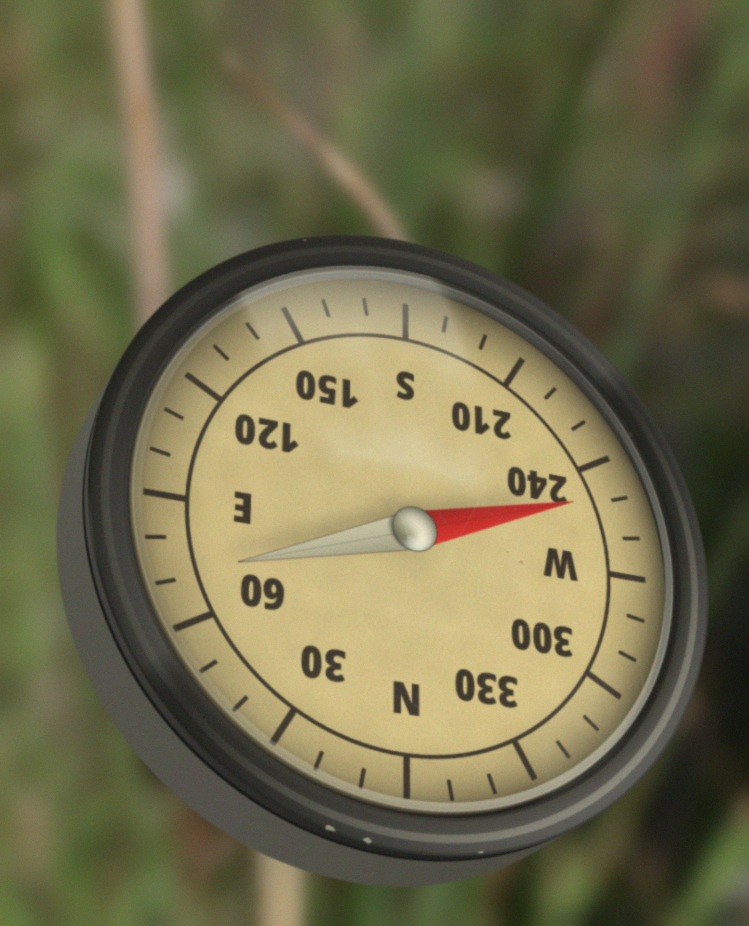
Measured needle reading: 250 °
